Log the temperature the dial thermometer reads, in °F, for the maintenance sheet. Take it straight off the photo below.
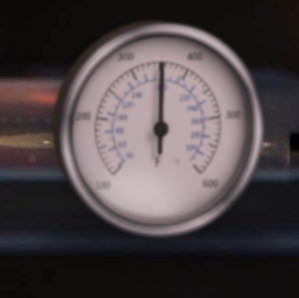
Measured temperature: 350 °F
